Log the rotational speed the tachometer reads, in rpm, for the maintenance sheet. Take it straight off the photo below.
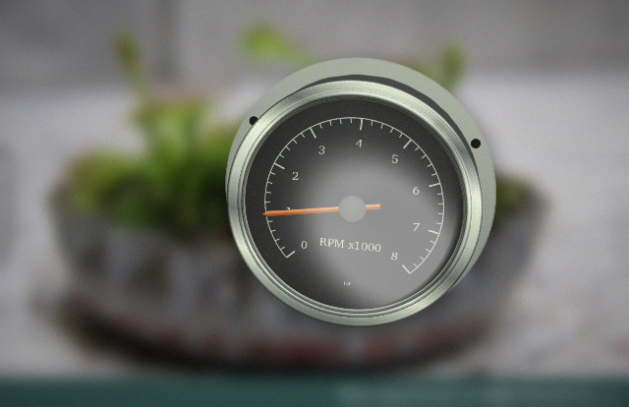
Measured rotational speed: 1000 rpm
